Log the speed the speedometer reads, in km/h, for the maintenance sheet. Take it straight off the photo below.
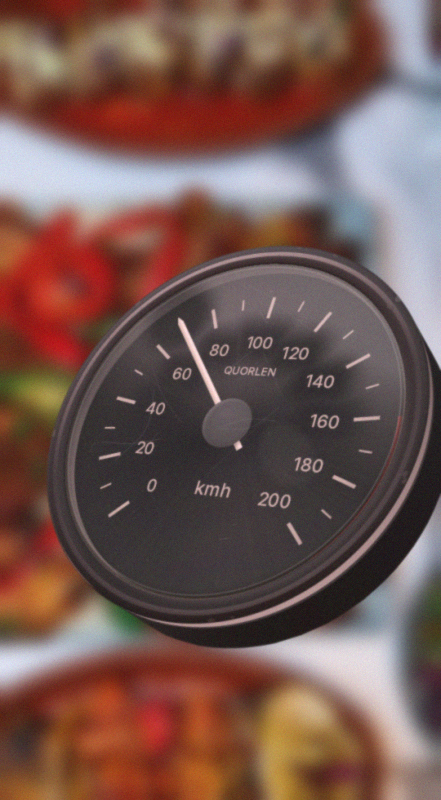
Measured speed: 70 km/h
